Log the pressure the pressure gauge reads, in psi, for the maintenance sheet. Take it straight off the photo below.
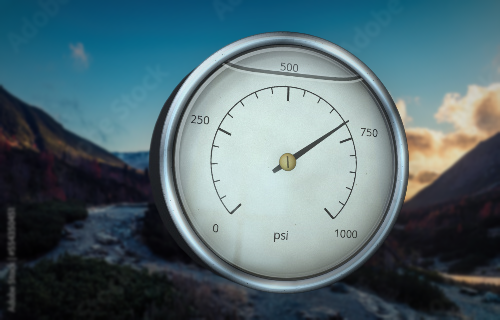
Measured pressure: 700 psi
